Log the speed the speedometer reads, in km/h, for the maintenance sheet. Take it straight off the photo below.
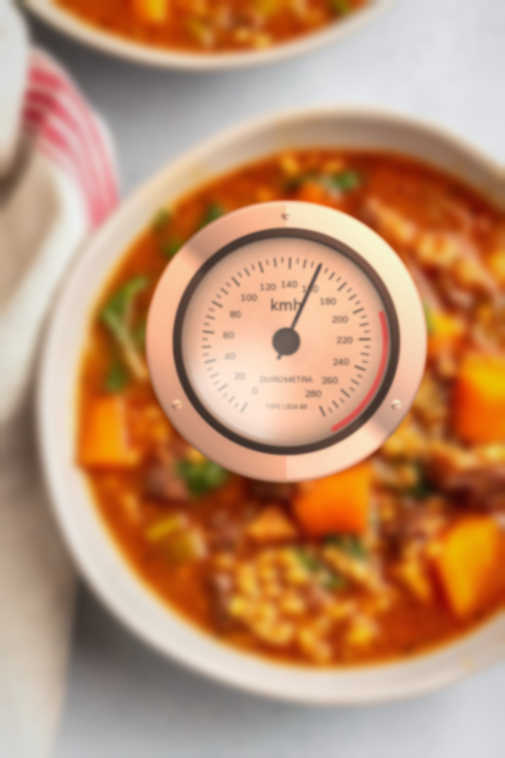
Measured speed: 160 km/h
